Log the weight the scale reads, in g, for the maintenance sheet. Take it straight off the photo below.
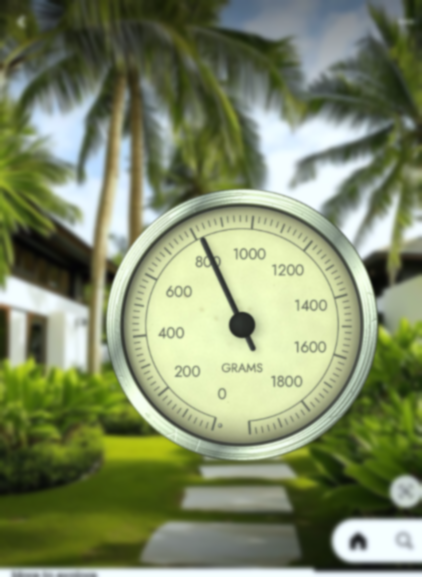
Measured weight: 820 g
